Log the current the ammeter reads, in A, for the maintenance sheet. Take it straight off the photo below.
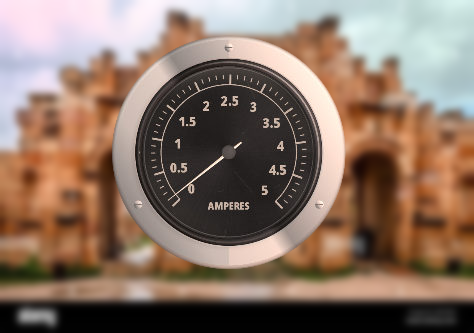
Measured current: 0.1 A
